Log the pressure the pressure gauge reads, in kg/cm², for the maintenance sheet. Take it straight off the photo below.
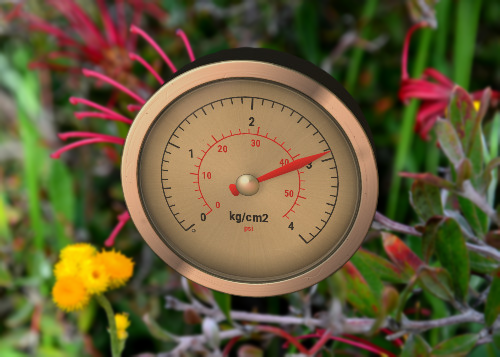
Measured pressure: 2.9 kg/cm²
